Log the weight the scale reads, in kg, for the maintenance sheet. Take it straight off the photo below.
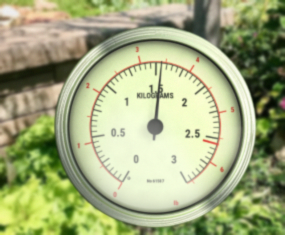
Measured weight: 1.55 kg
